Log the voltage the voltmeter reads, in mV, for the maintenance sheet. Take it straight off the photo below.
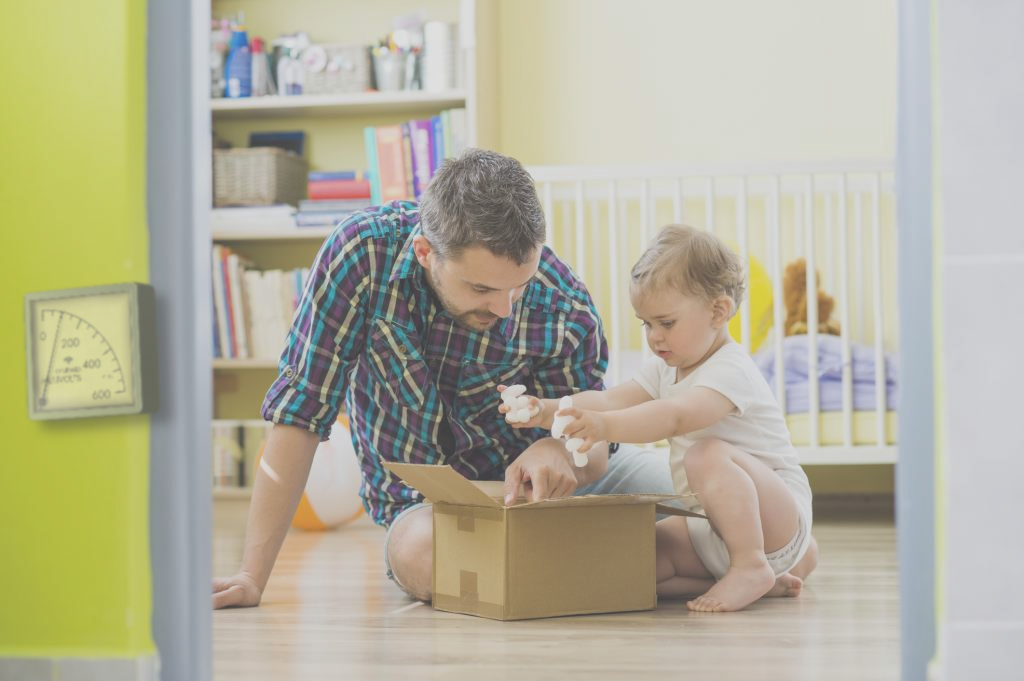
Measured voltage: 100 mV
